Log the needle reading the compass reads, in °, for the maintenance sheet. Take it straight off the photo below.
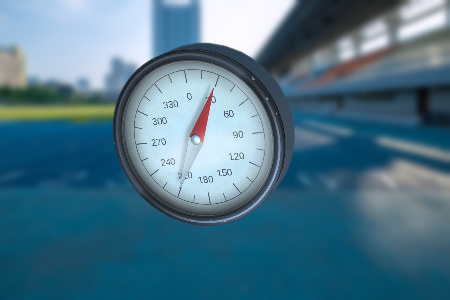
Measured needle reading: 30 °
